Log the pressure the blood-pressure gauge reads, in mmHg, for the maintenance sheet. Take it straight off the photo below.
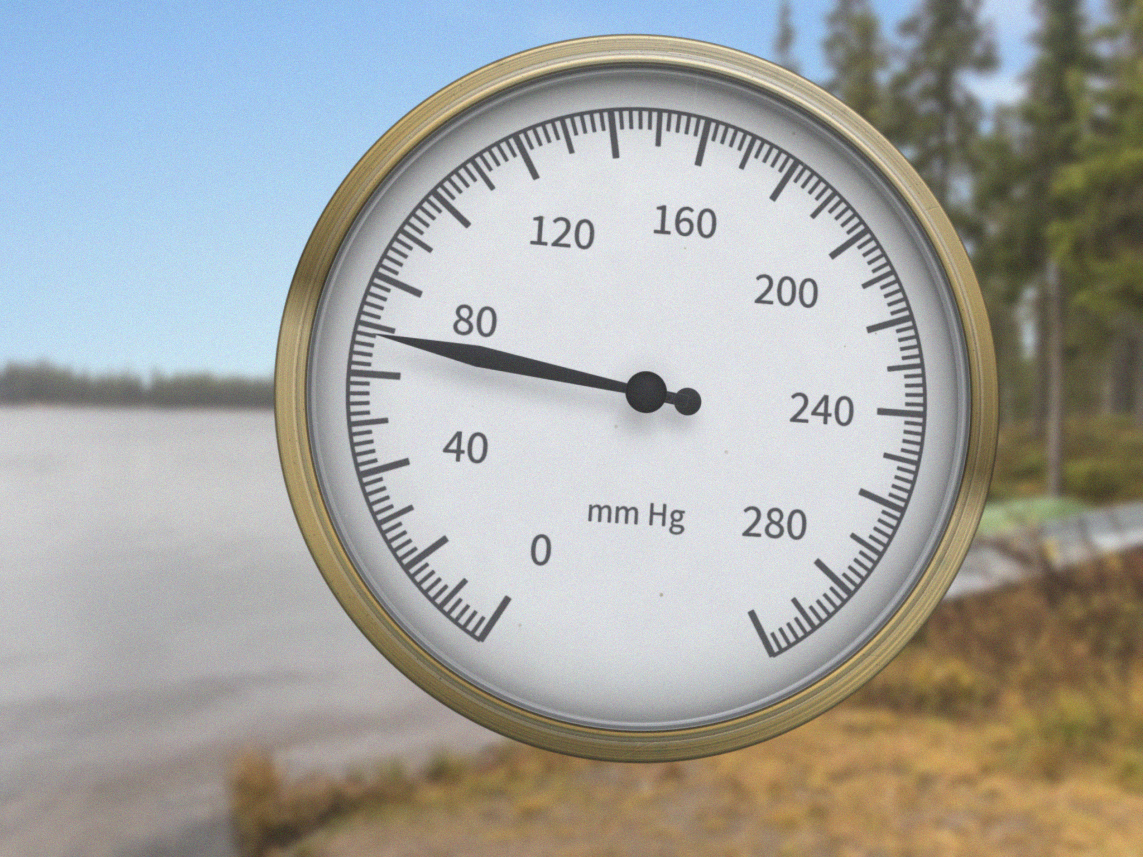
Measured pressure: 68 mmHg
